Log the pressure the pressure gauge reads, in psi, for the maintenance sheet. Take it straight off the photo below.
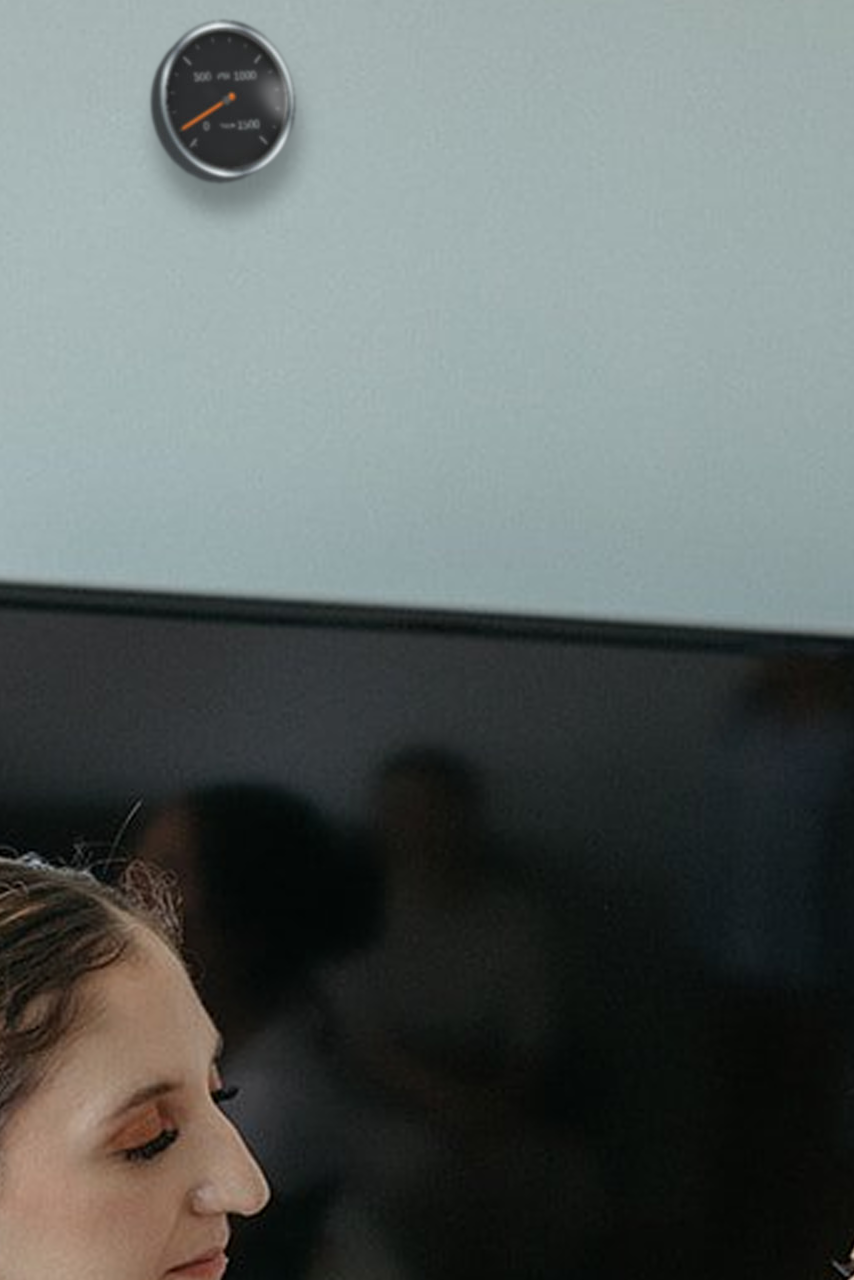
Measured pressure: 100 psi
